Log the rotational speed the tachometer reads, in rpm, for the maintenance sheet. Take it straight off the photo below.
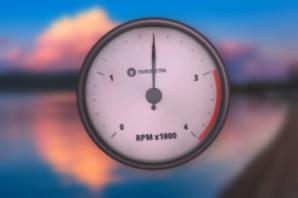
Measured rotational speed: 2000 rpm
